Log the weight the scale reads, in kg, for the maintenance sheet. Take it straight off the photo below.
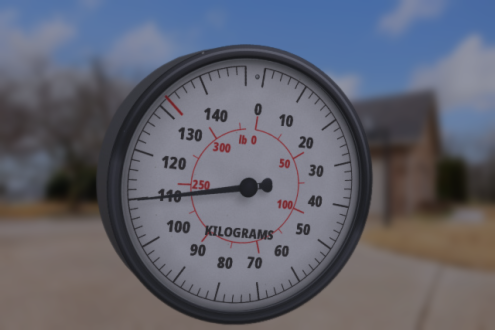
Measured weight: 110 kg
